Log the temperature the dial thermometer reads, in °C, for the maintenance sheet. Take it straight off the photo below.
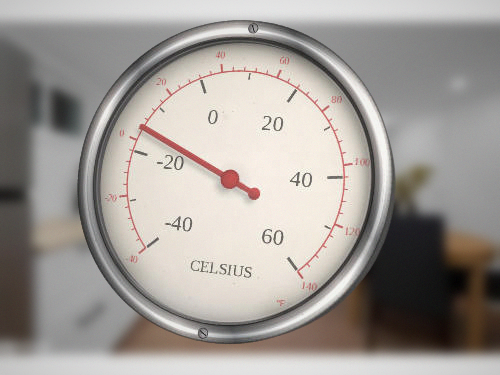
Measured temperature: -15 °C
